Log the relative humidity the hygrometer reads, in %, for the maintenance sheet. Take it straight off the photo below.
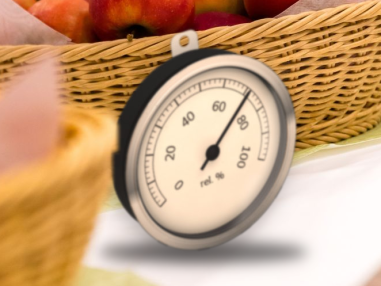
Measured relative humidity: 70 %
